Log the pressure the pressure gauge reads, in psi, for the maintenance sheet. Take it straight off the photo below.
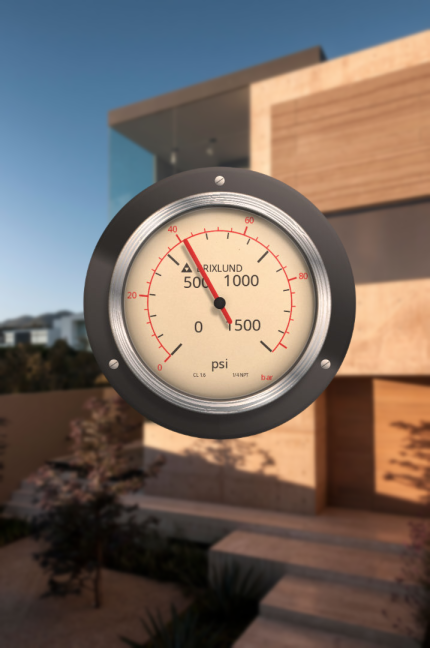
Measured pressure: 600 psi
